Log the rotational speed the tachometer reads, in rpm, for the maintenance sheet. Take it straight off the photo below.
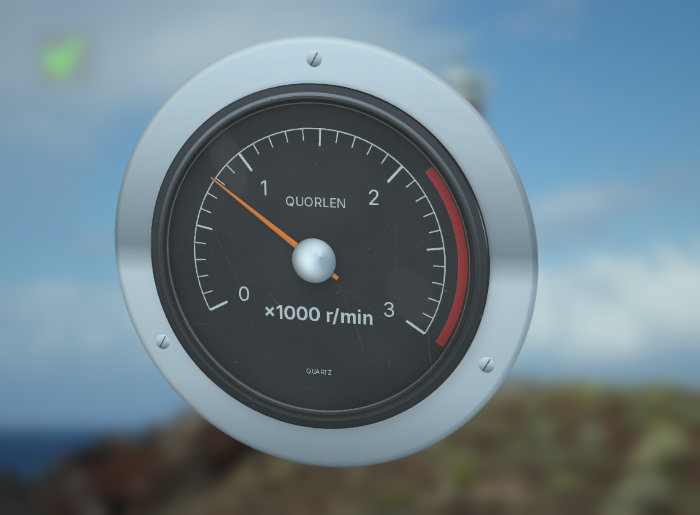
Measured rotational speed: 800 rpm
